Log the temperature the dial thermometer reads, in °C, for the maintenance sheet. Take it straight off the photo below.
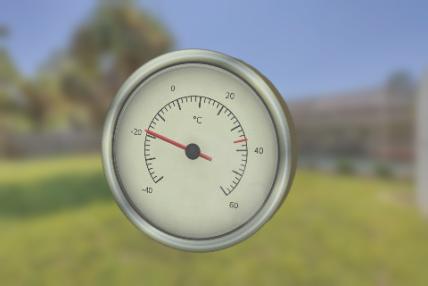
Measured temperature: -18 °C
